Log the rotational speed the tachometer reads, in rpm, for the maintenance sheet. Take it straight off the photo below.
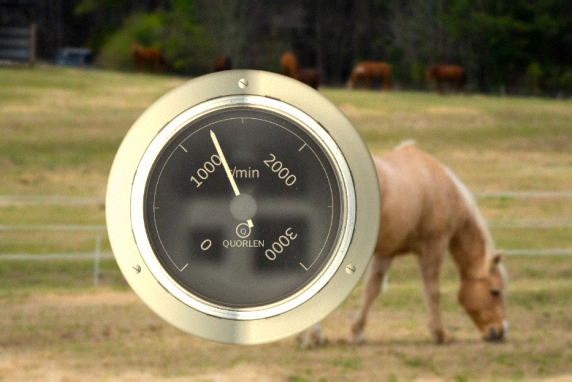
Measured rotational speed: 1250 rpm
